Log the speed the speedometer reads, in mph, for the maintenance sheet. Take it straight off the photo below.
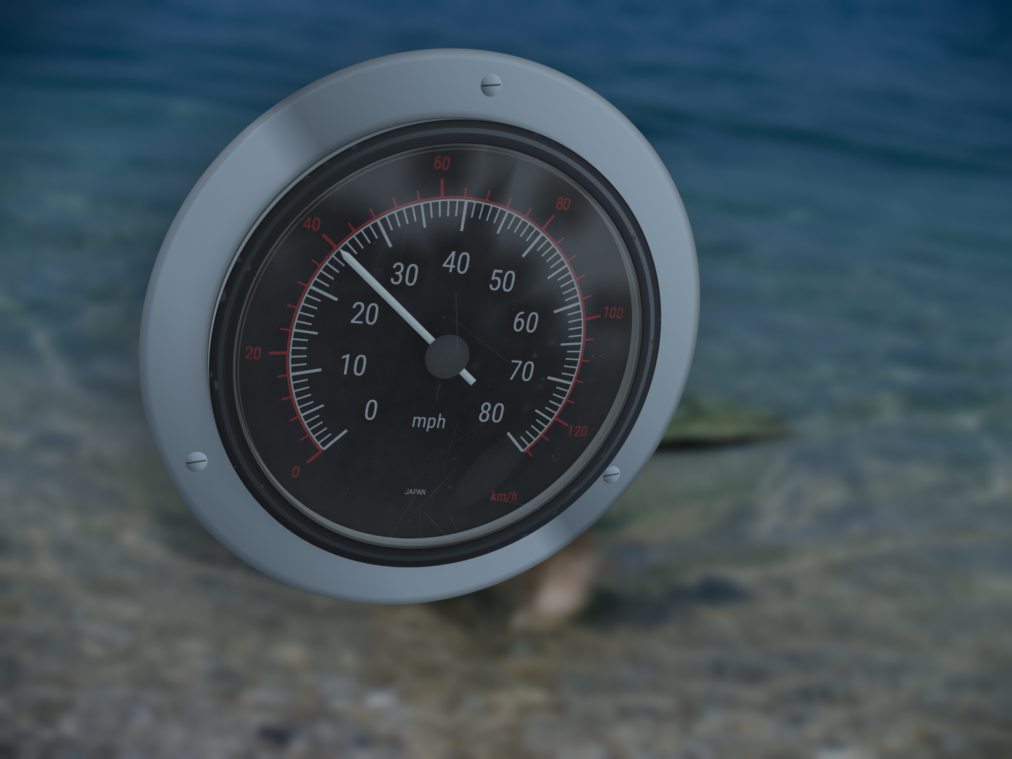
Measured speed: 25 mph
